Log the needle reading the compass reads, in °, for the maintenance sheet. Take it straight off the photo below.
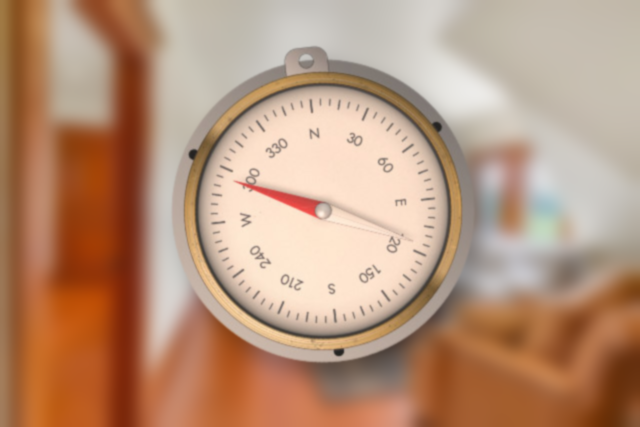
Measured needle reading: 295 °
